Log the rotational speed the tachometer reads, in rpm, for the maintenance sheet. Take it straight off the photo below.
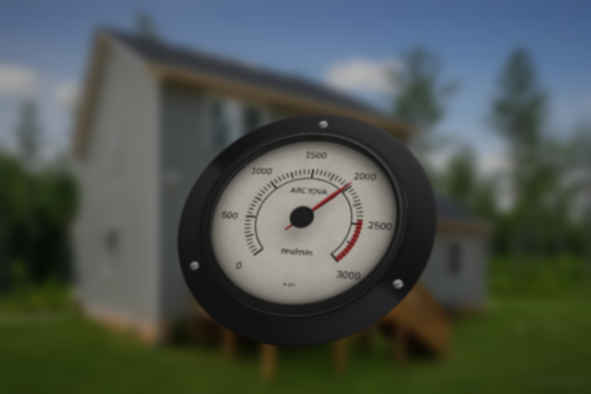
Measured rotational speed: 2000 rpm
